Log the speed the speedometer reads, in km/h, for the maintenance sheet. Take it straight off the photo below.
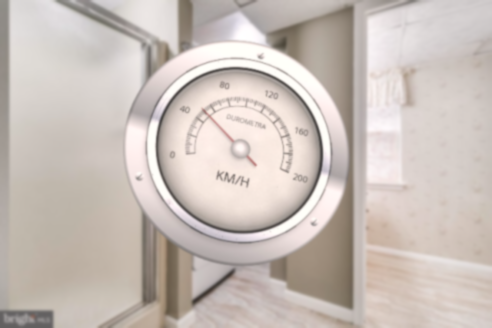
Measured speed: 50 km/h
